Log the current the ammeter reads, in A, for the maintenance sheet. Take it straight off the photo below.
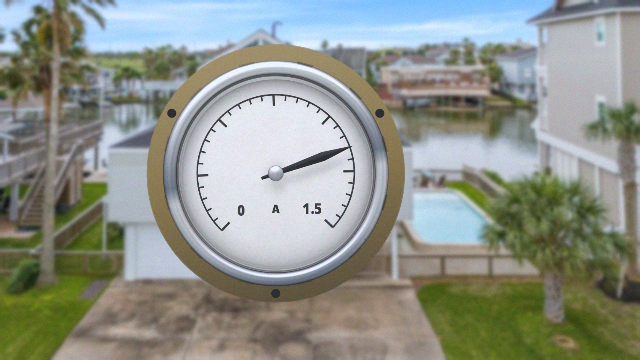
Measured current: 1.15 A
